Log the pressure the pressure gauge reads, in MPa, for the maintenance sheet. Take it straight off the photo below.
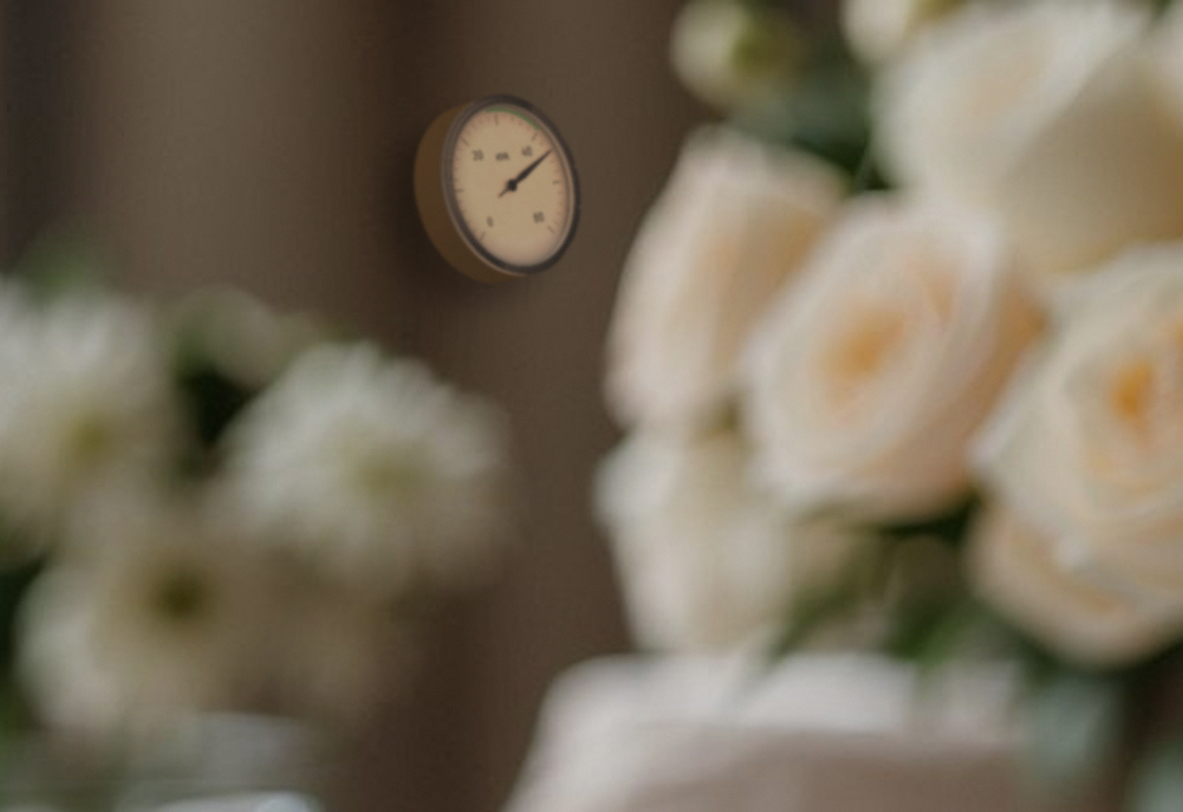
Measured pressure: 44 MPa
